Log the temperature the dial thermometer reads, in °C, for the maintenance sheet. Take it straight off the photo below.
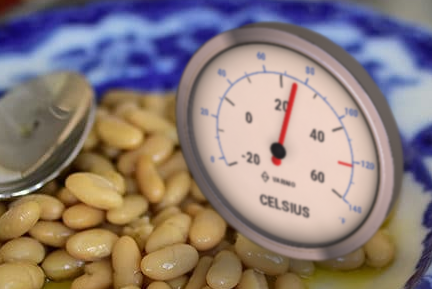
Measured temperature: 25 °C
